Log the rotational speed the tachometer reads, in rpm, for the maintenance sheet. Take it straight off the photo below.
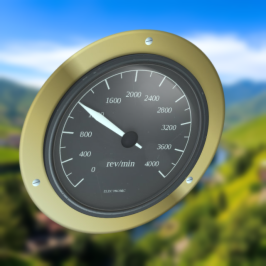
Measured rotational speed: 1200 rpm
